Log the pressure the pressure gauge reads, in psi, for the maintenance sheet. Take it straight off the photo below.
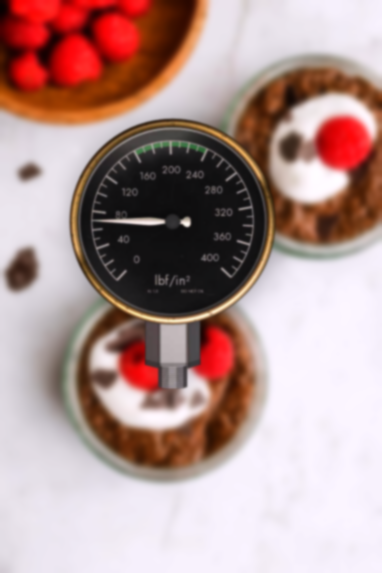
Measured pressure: 70 psi
